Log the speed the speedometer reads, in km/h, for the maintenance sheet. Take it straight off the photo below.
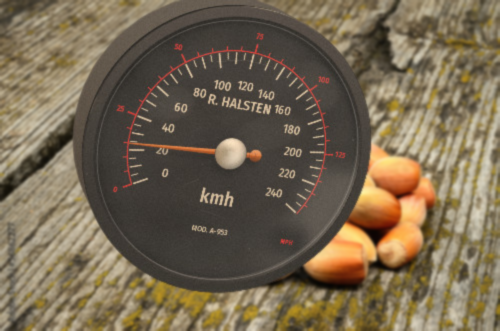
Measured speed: 25 km/h
